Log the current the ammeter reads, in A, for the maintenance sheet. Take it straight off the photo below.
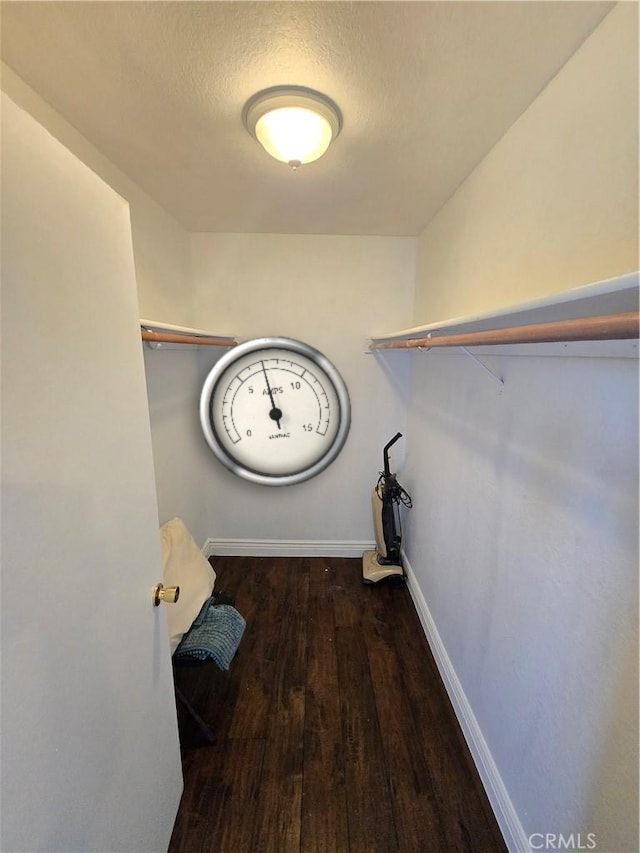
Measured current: 7 A
